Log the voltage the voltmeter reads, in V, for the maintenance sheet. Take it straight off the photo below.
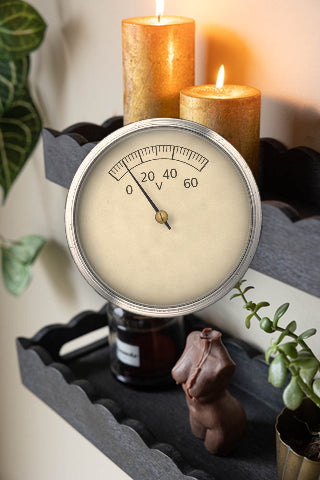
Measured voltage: 10 V
